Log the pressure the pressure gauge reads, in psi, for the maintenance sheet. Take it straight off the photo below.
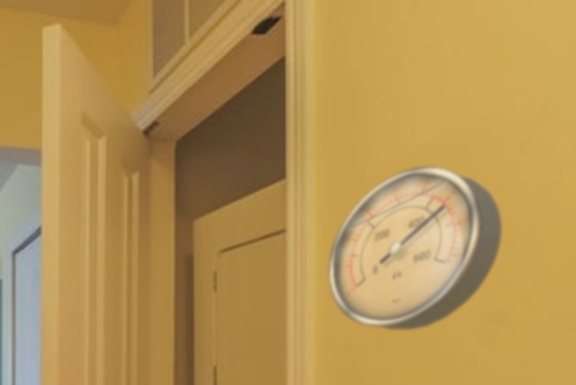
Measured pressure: 450 psi
